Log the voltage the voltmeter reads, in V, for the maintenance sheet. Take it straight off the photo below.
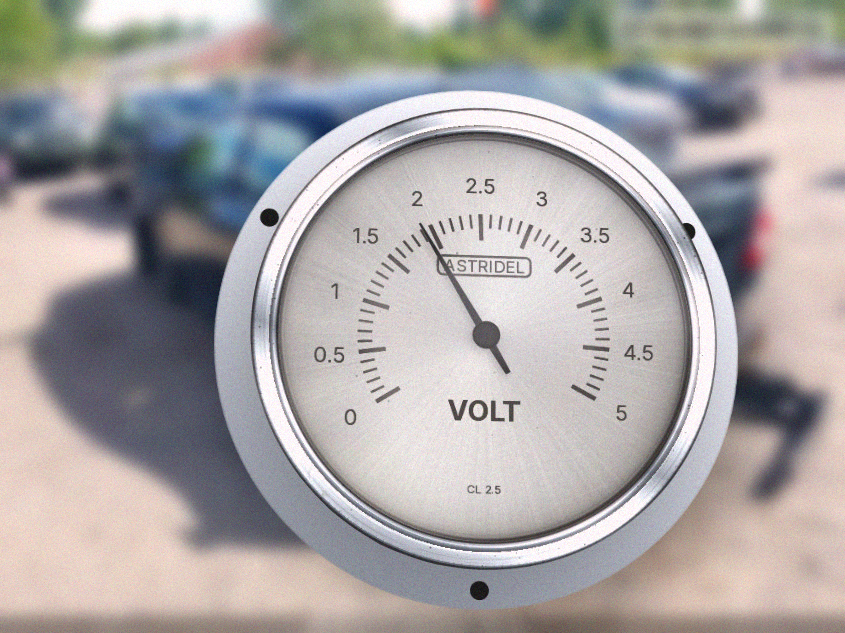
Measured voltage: 1.9 V
